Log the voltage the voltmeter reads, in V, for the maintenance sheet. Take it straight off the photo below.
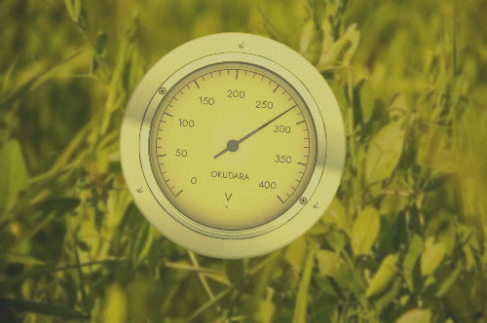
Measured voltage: 280 V
